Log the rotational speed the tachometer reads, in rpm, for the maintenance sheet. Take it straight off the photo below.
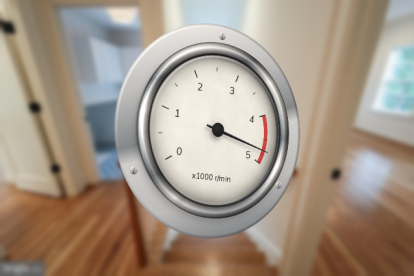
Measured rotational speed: 4750 rpm
